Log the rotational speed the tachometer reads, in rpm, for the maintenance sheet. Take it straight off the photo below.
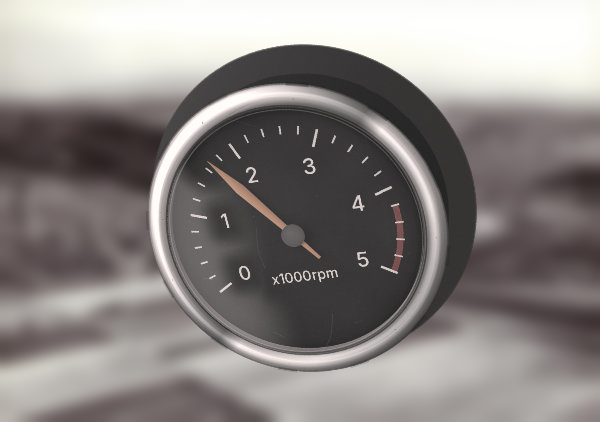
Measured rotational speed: 1700 rpm
